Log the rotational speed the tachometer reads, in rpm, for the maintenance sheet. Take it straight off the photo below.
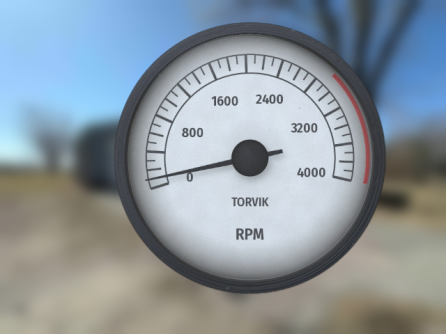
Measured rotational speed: 100 rpm
